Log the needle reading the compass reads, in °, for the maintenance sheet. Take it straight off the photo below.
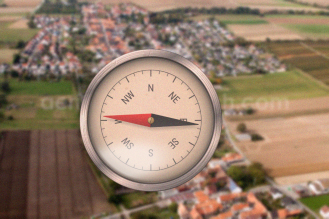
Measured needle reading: 275 °
